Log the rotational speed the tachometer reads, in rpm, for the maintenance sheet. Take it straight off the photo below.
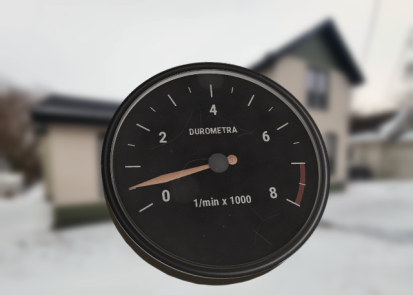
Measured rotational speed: 500 rpm
